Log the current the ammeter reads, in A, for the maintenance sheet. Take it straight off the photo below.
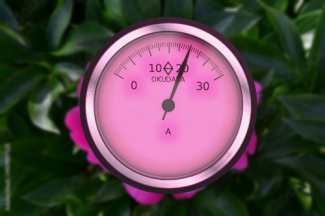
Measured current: 20 A
